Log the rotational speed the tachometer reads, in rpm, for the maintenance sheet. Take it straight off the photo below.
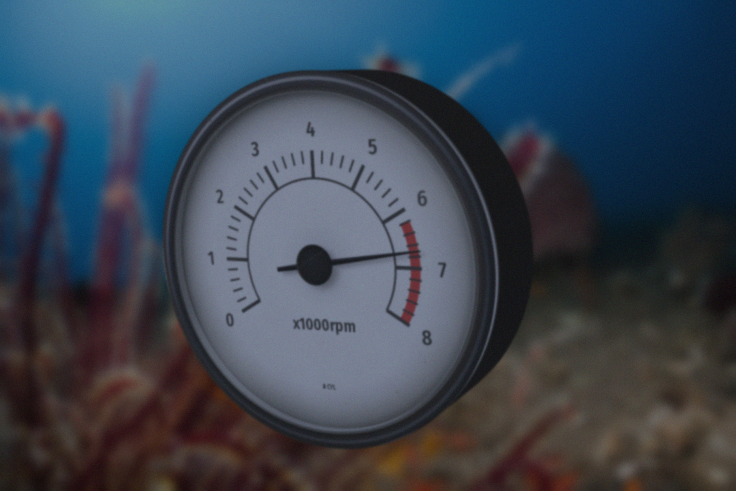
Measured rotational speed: 6700 rpm
